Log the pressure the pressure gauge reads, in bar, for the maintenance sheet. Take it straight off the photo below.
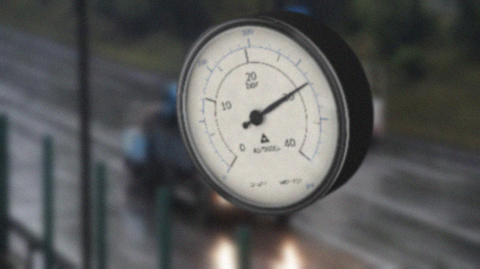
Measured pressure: 30 bar
